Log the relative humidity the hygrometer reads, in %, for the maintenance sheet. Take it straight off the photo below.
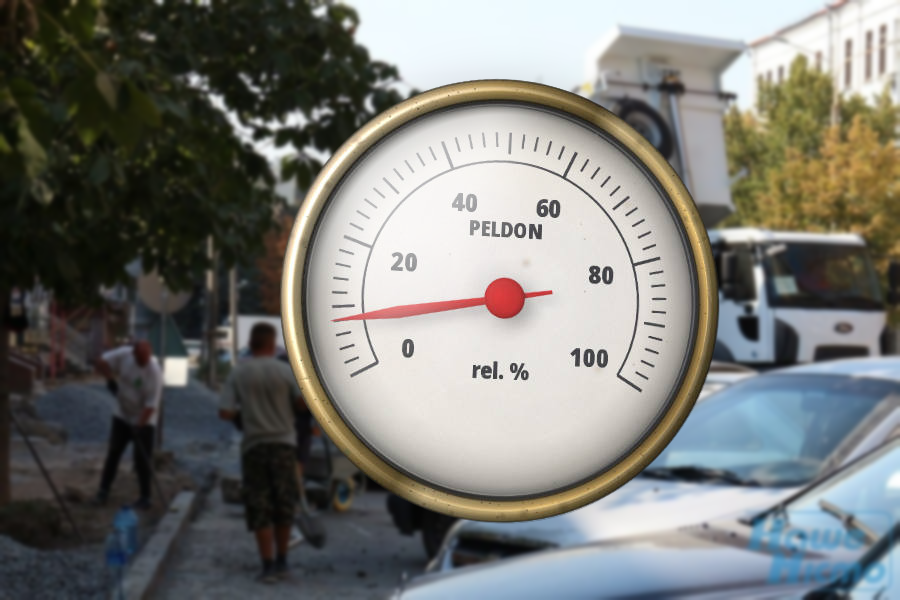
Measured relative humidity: 8 %
